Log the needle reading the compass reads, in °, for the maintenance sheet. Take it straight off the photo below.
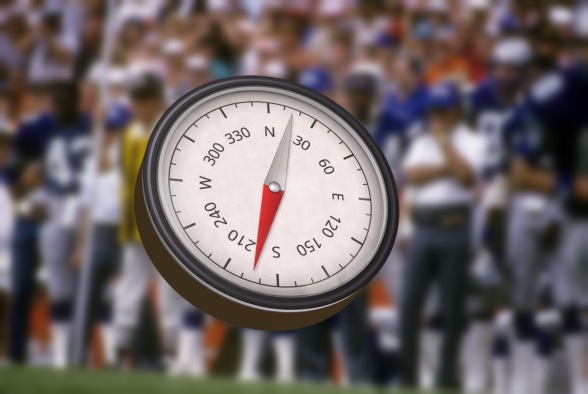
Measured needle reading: 195 °
